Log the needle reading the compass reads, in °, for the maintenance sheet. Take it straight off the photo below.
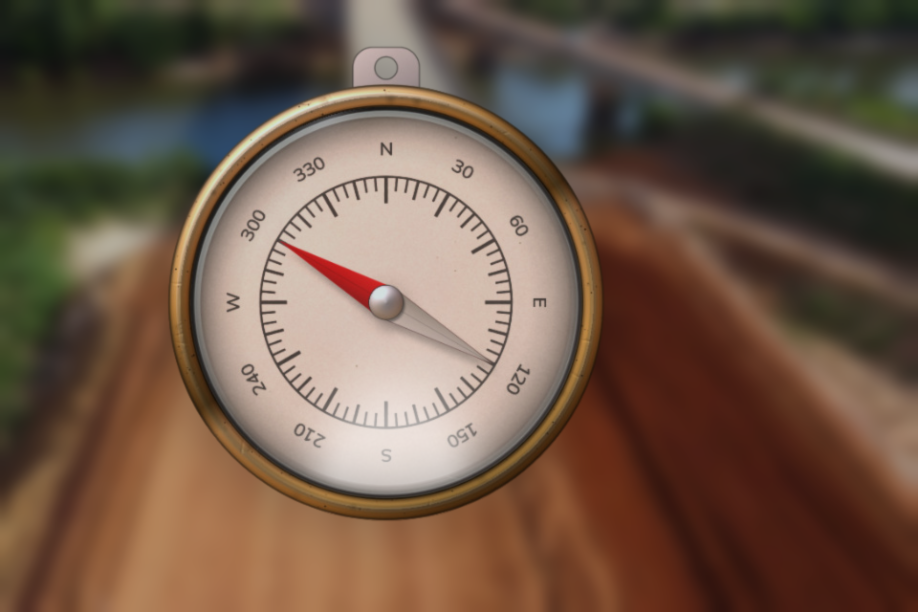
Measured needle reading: 300 °
